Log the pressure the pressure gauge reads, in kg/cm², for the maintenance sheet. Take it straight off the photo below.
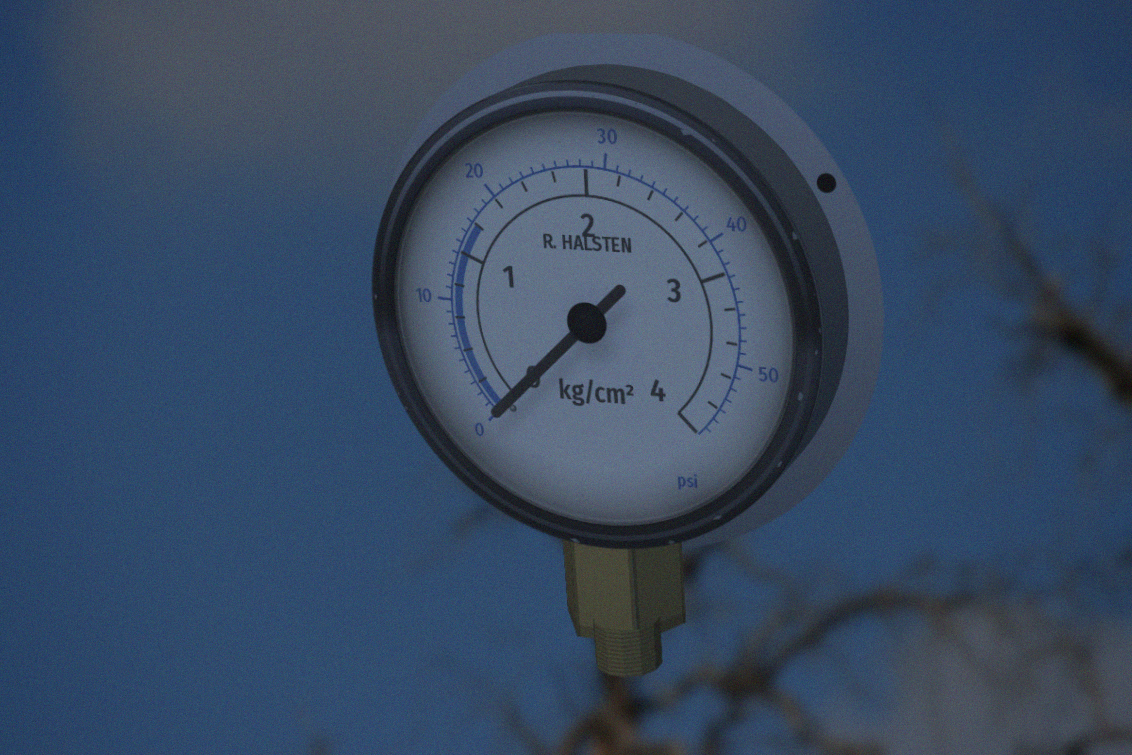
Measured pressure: 0 kg/cm²
